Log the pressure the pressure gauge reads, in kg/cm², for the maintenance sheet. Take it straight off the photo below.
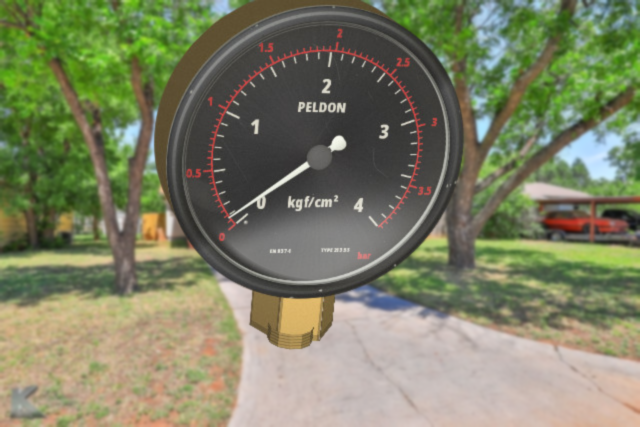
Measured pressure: 0.1 kg/cm²
